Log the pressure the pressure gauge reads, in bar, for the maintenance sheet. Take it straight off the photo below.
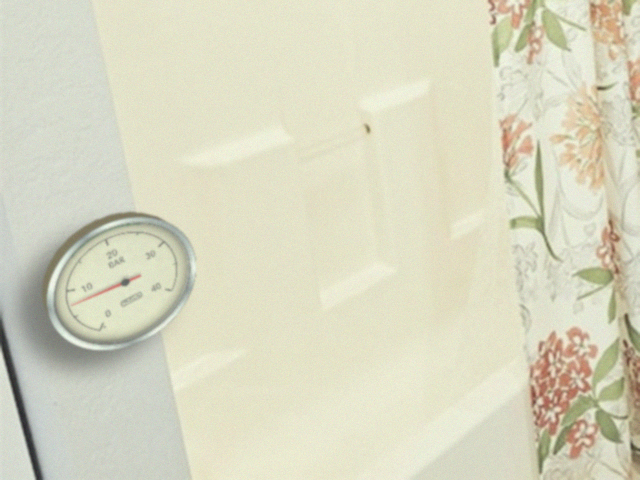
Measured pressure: 7.5 bar
